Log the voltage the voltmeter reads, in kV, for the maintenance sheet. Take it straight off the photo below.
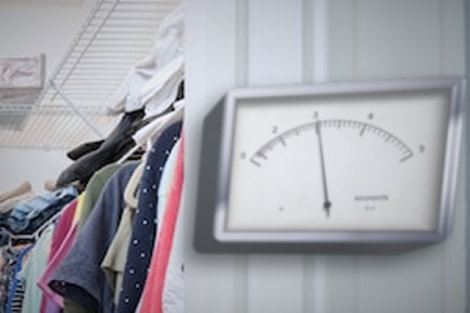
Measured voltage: 3 kV
